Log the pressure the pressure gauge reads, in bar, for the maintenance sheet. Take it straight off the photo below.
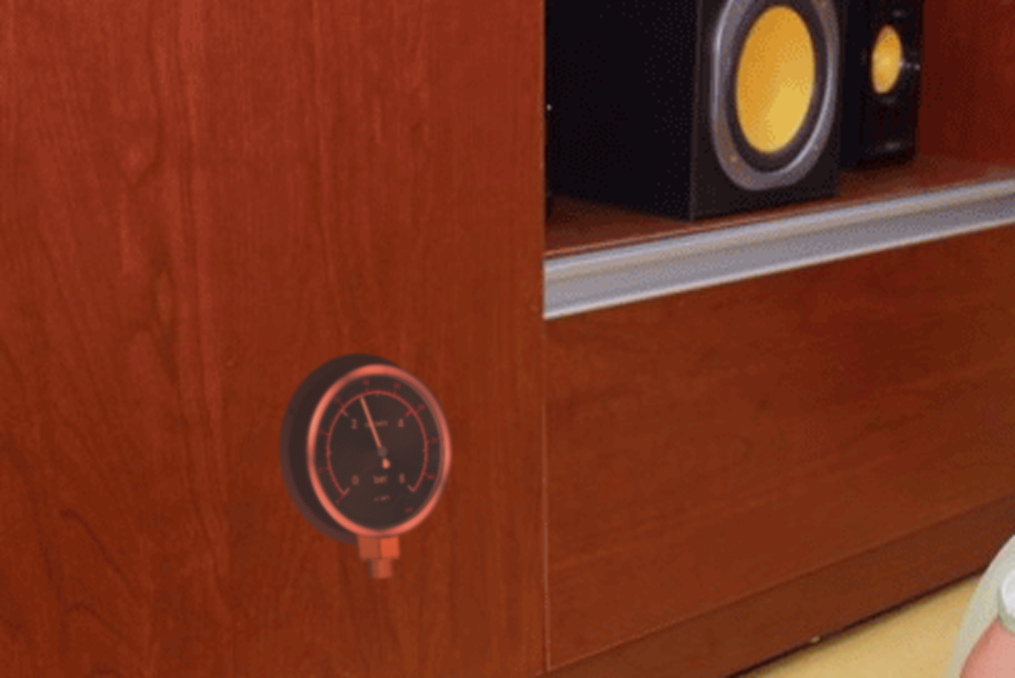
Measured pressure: 2.5 bar
